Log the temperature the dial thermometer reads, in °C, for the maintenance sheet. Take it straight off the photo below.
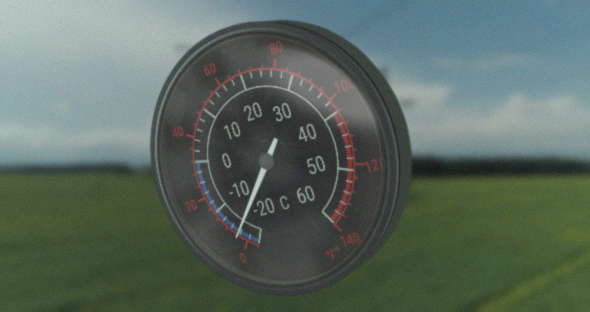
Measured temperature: -16 °C
